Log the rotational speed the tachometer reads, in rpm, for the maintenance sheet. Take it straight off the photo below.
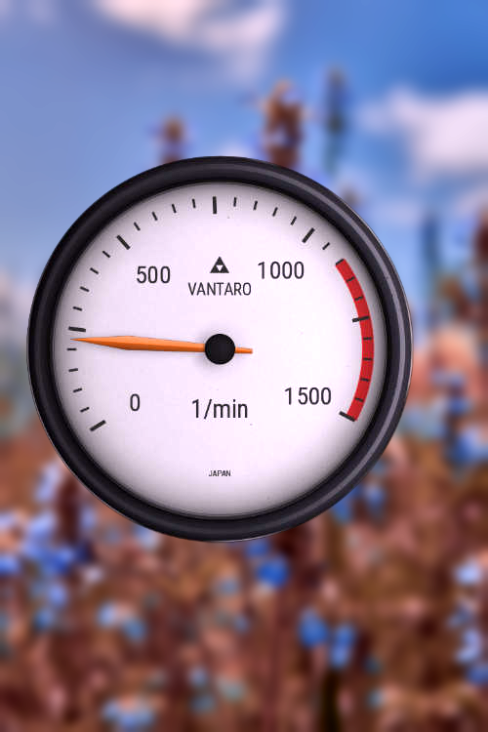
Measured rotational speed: 225 rpm
